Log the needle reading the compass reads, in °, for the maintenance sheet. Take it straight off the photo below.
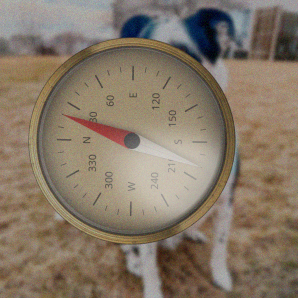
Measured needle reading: 20 °
